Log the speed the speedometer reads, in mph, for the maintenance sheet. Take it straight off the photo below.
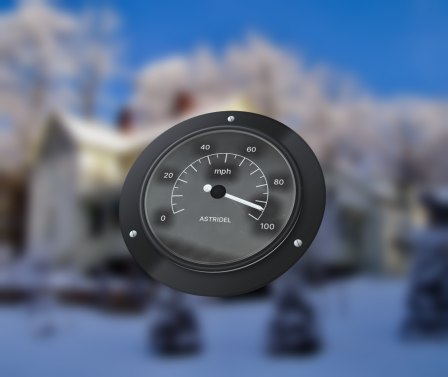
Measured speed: 95 mph
